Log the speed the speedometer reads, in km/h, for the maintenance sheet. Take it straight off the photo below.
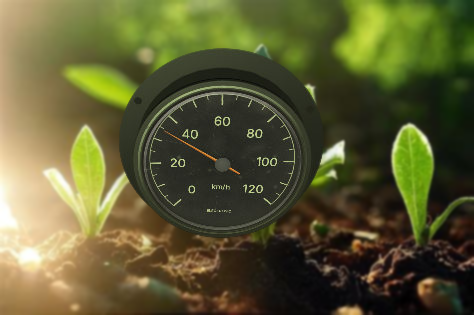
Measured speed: 35 km/h
